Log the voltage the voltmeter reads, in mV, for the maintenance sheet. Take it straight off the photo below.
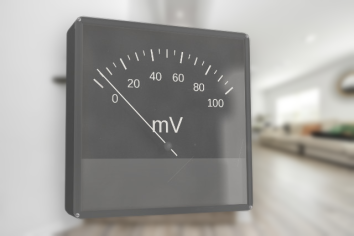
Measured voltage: 5 mV
